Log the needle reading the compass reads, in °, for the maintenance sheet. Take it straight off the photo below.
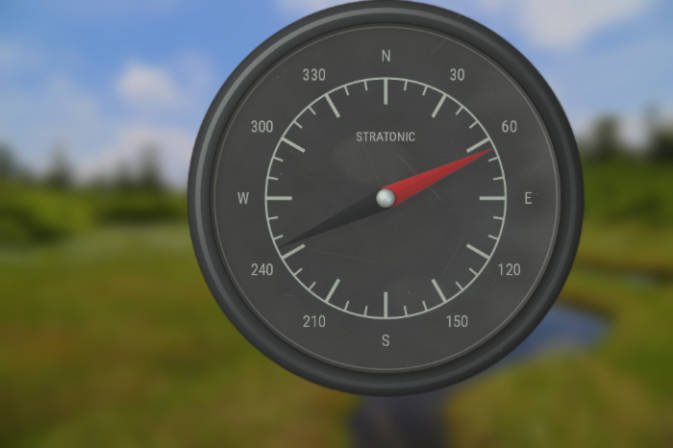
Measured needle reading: 65 °
